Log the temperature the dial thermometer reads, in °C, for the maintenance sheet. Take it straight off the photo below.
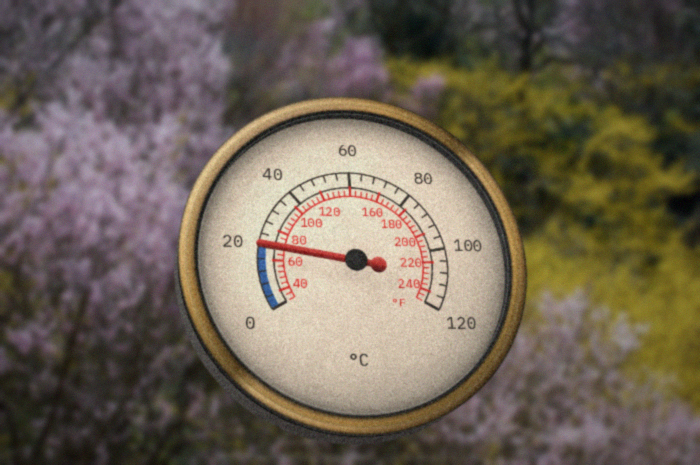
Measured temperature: 20 °C
